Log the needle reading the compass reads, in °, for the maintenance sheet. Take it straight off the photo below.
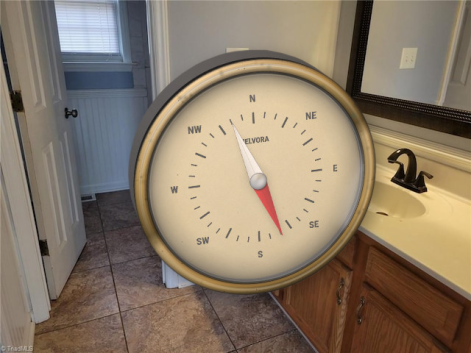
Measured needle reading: 160 °
